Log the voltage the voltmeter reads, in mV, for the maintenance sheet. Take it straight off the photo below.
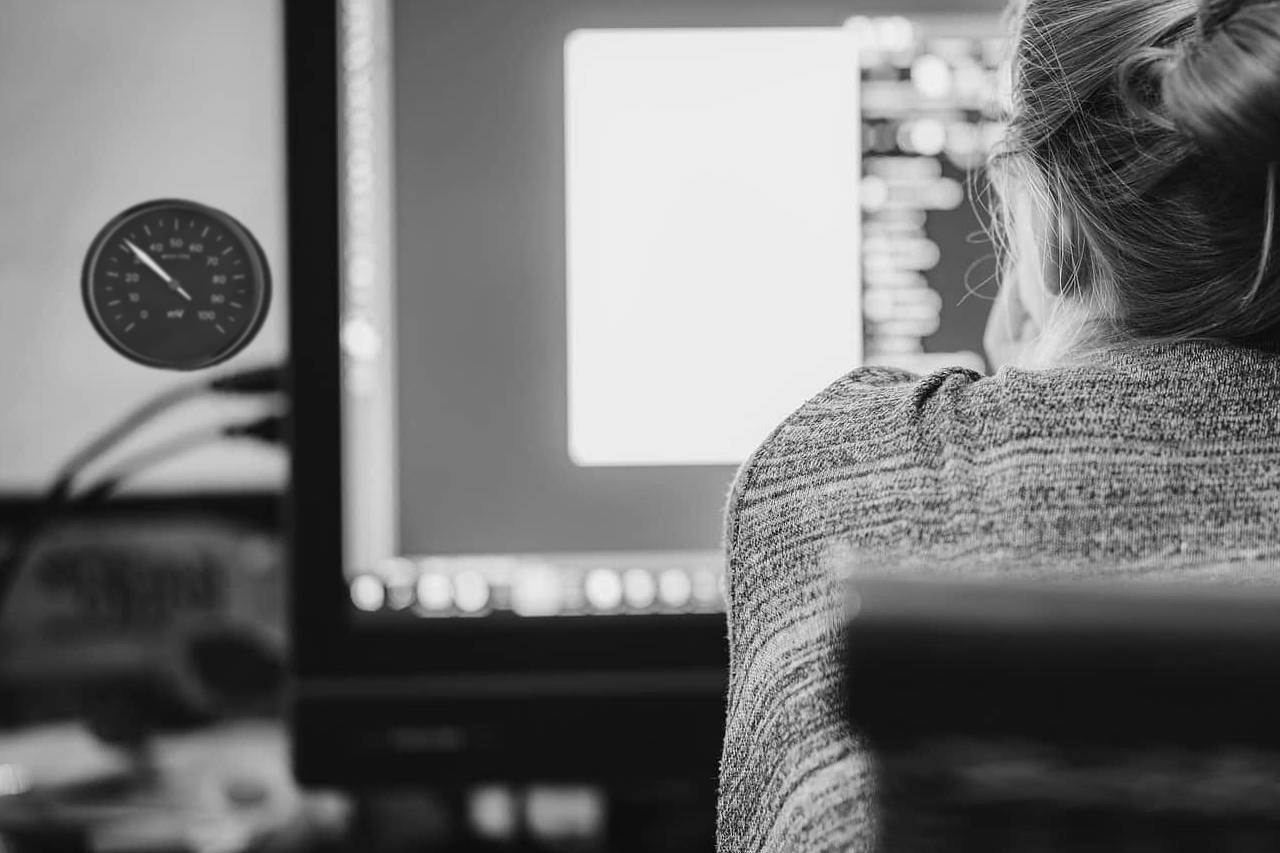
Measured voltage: 32.5 mV
